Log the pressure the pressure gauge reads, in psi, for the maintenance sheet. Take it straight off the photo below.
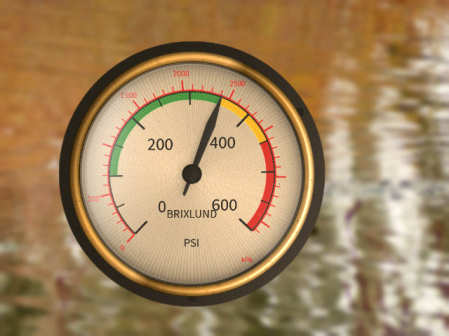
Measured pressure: 350 psi
